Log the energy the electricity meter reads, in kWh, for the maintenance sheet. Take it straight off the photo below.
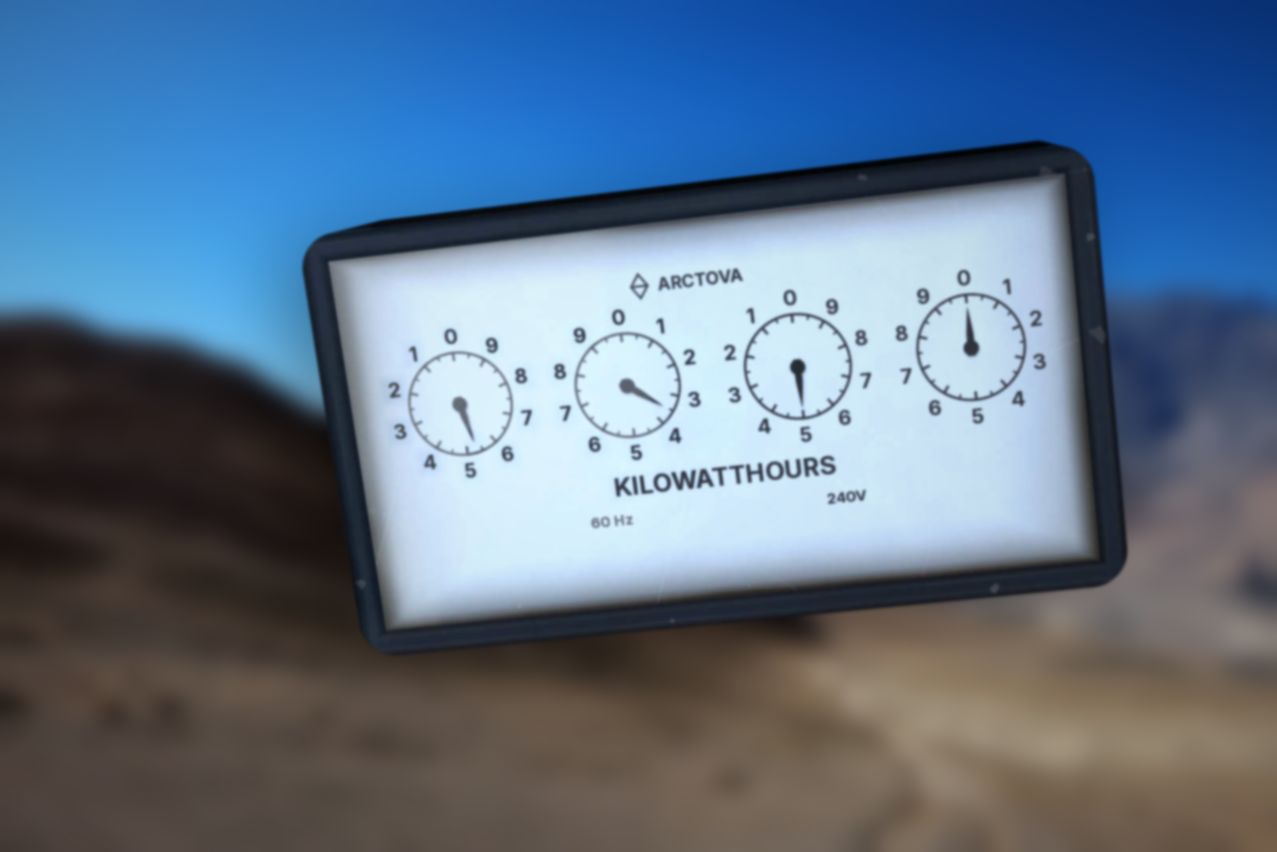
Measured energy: 5350 kWh
